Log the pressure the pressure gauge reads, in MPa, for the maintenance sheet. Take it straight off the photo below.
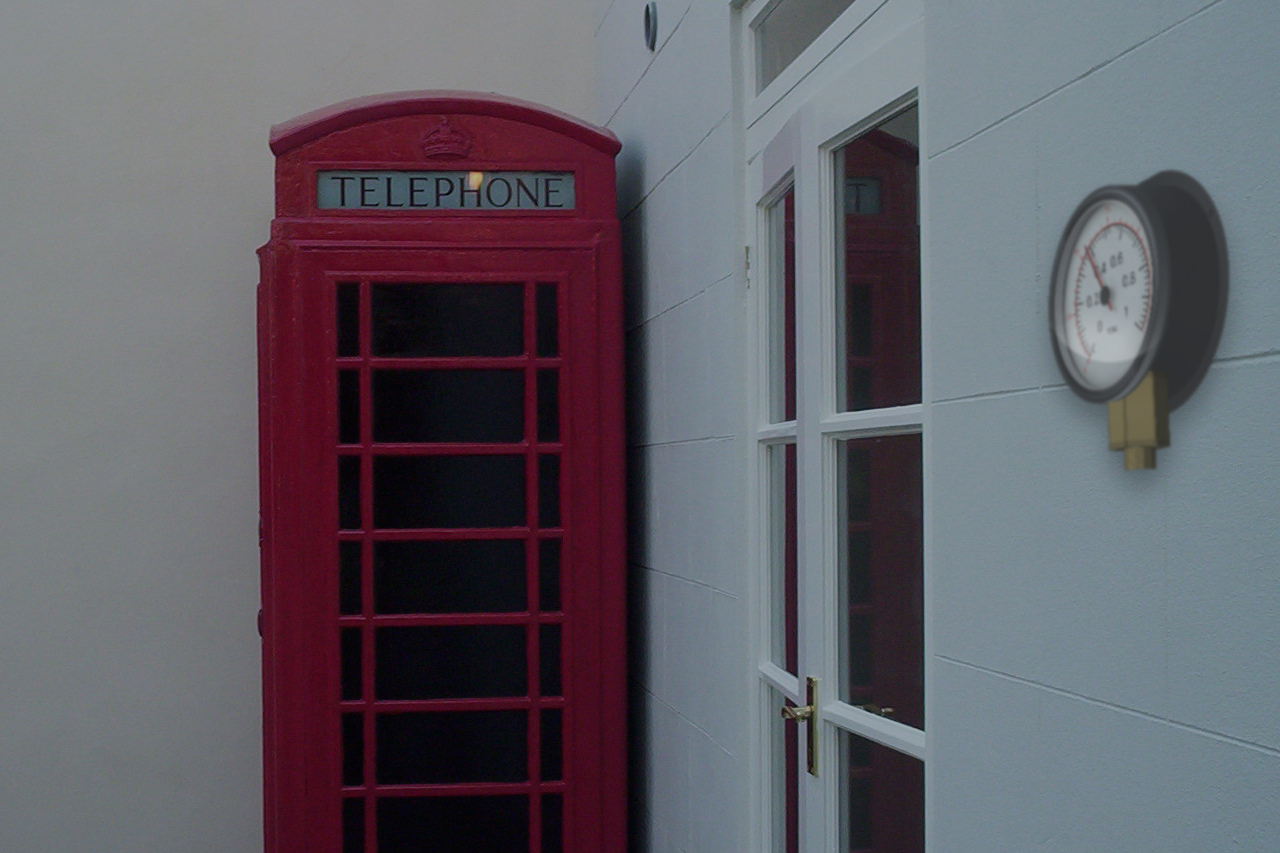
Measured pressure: 0.4 MPa
